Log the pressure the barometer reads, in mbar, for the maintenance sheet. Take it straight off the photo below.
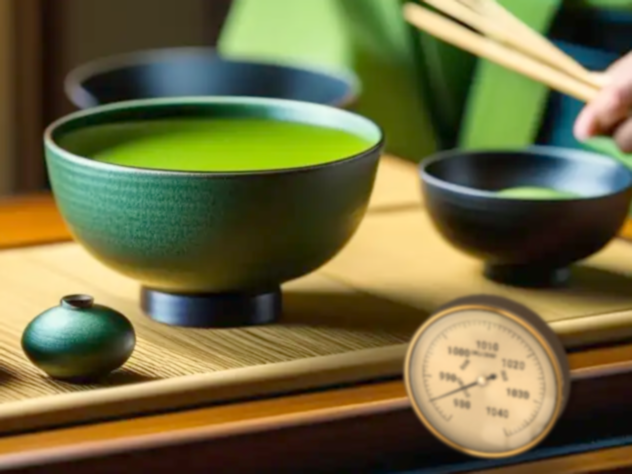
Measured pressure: 985 mbar
